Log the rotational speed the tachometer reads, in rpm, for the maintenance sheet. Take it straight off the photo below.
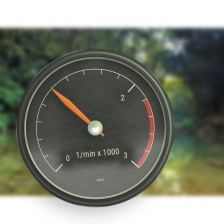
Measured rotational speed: 1000 rpm
